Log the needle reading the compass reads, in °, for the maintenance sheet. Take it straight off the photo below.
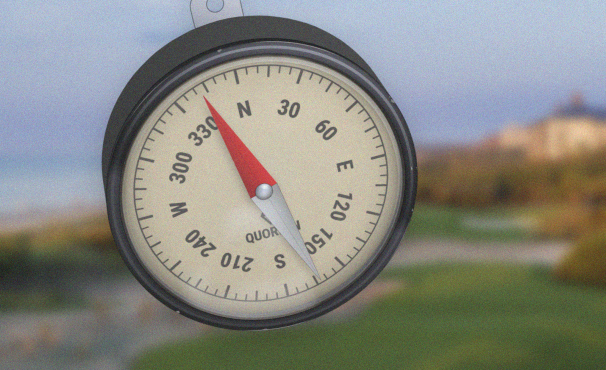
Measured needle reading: 342.5 °
